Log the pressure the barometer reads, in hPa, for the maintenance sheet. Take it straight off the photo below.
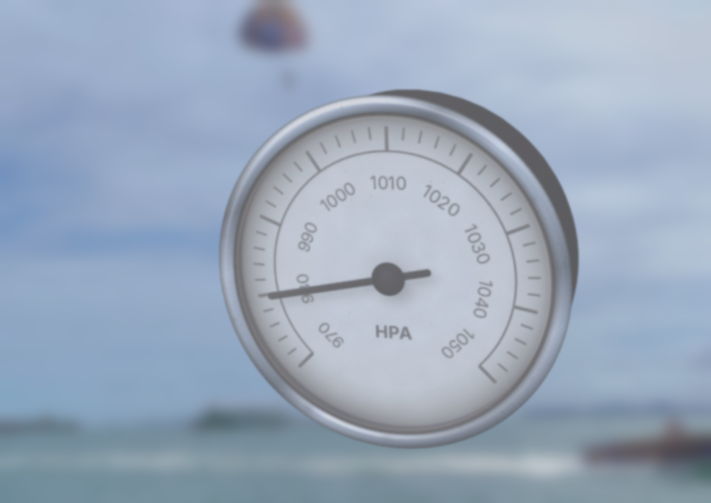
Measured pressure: 980 hPa
